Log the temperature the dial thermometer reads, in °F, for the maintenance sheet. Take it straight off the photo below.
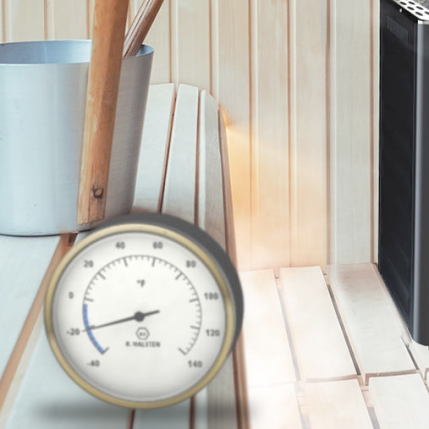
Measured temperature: -20 °F
